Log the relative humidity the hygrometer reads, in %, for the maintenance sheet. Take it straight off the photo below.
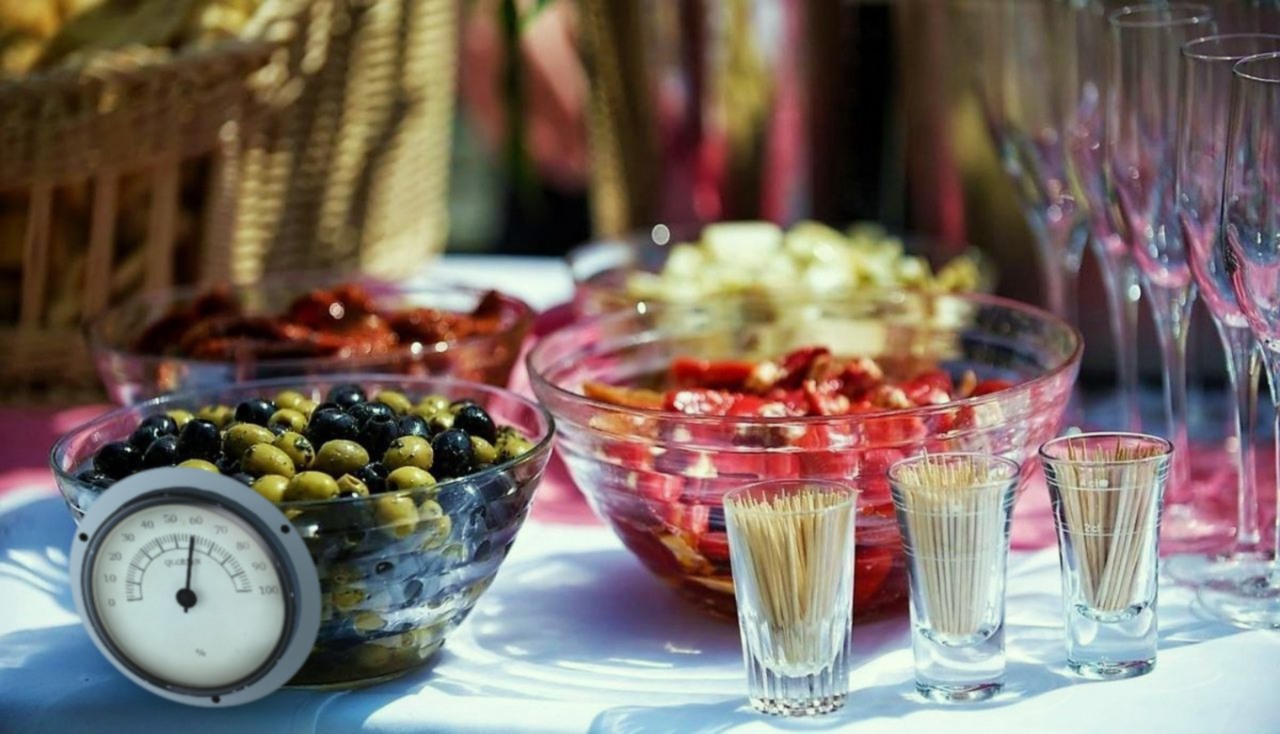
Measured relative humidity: 60 %
